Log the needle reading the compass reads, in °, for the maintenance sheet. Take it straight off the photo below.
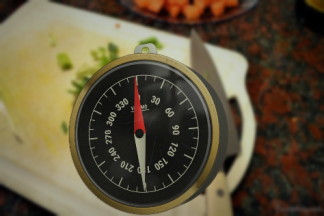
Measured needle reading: 0 °
